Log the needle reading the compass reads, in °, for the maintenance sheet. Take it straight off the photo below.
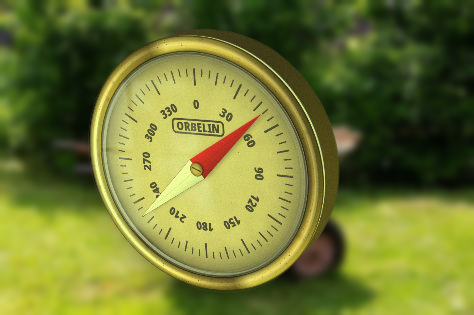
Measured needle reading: 50 °
